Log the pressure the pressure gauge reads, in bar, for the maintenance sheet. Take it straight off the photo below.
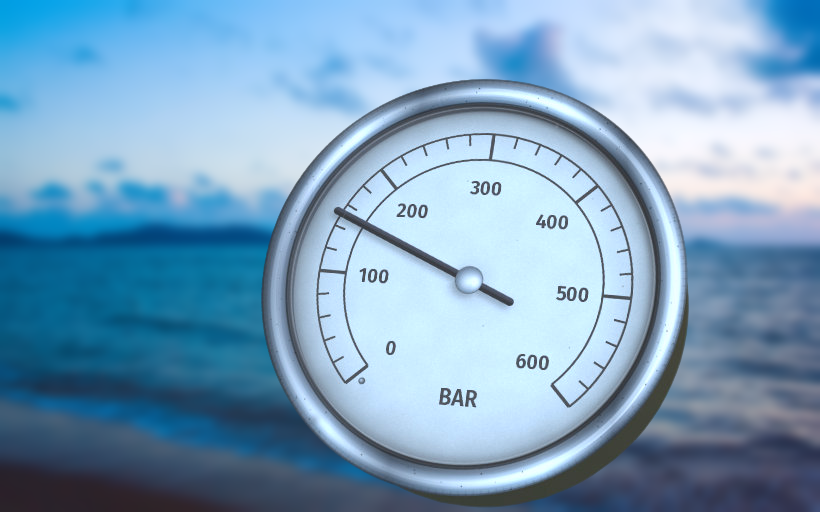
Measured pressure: 150 bar
